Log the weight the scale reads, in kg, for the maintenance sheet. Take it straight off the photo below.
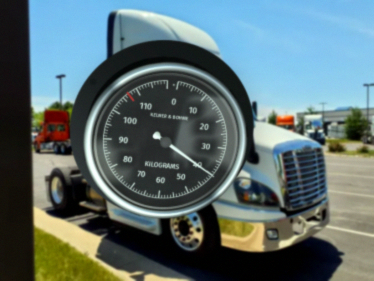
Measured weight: 40 kg
